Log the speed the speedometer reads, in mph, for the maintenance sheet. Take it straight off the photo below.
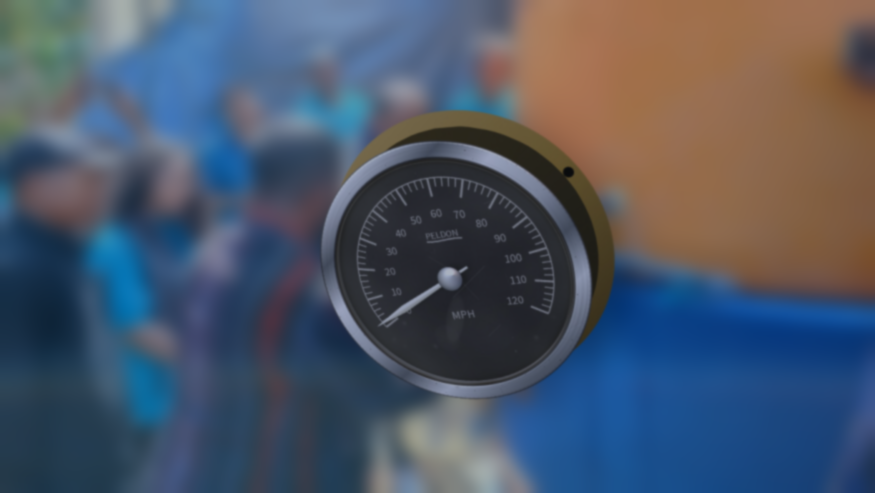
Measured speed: 2 mph
